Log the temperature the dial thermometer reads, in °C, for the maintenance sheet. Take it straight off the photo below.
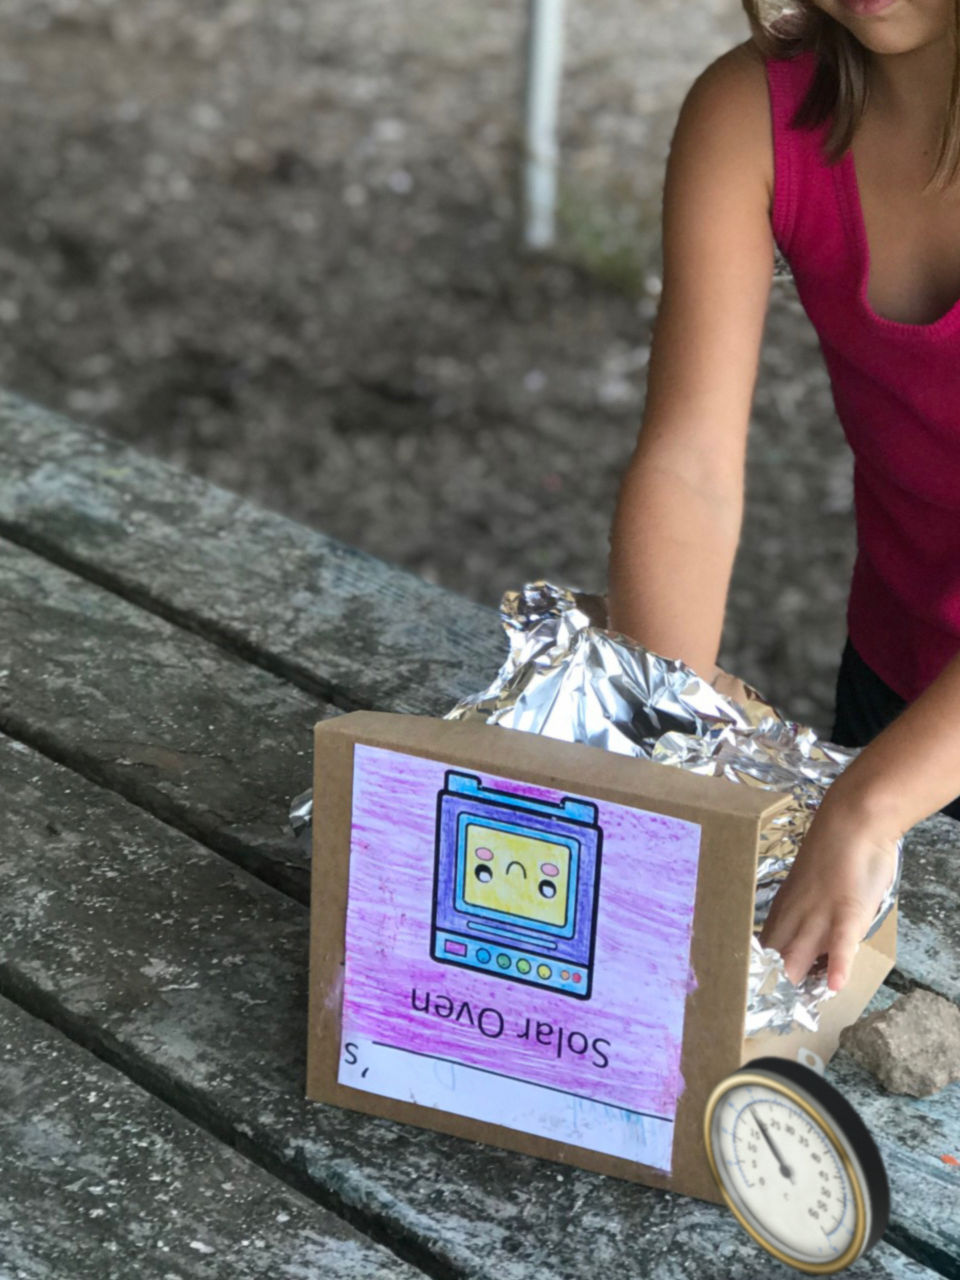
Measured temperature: 20 °C
